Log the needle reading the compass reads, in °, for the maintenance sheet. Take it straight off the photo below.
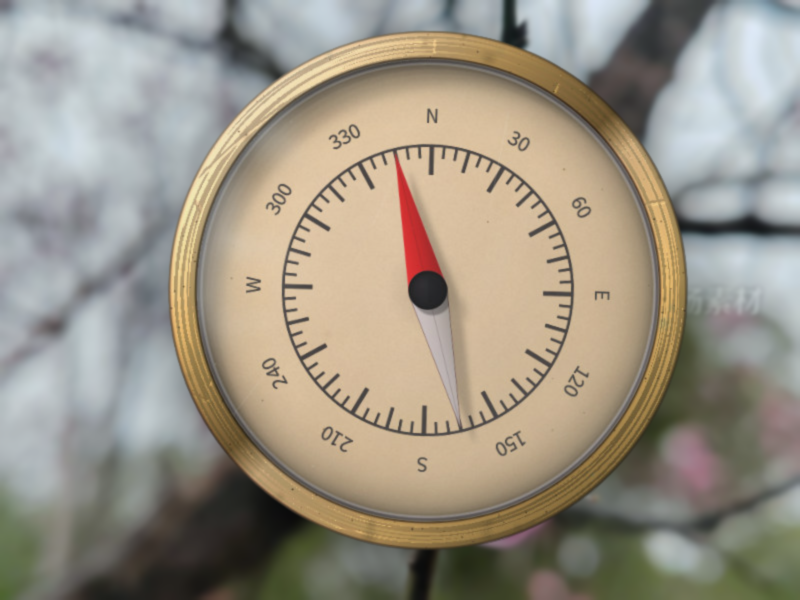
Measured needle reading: 345 °
